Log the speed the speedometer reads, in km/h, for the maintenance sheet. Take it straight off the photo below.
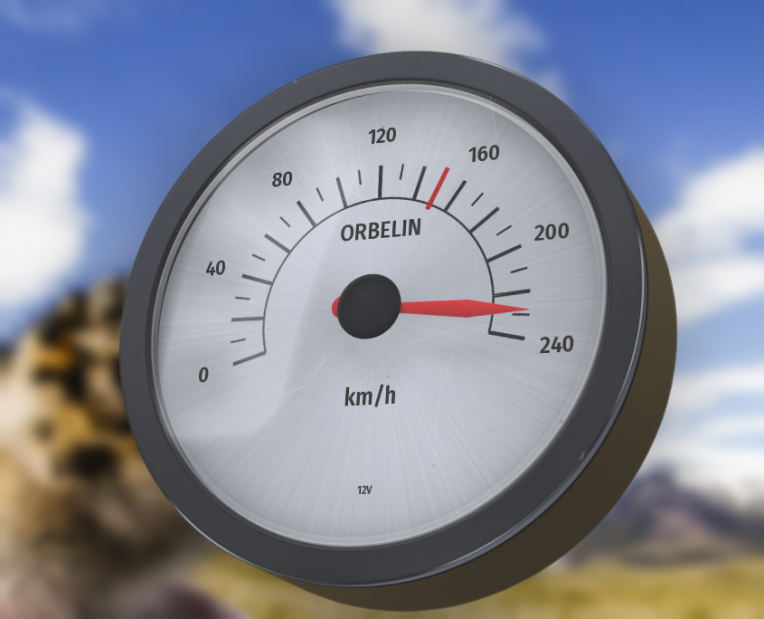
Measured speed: 230 km/h
